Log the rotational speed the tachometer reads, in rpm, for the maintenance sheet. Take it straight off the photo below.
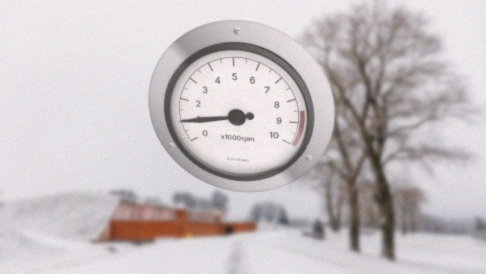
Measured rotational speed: 1000 rpm
